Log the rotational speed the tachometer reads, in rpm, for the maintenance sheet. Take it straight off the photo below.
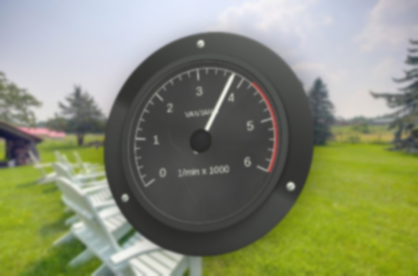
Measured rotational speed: 3800 rpm
